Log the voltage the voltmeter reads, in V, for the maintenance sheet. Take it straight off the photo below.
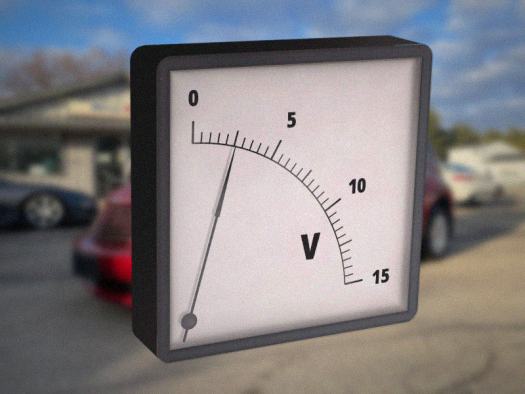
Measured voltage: 2.5 V
